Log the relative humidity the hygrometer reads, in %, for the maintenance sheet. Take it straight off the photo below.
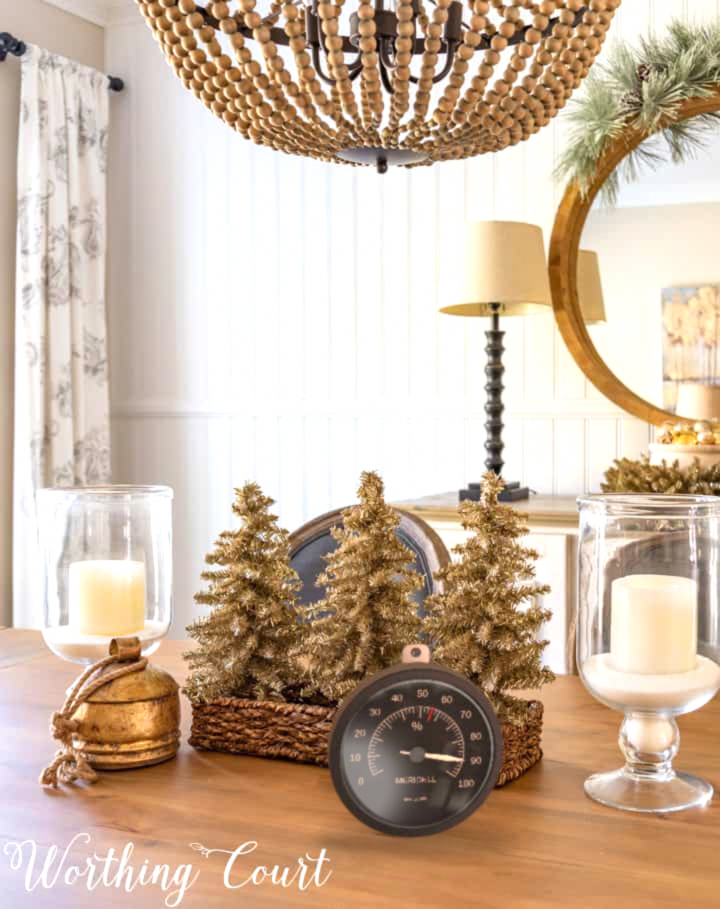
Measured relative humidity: 90 %
